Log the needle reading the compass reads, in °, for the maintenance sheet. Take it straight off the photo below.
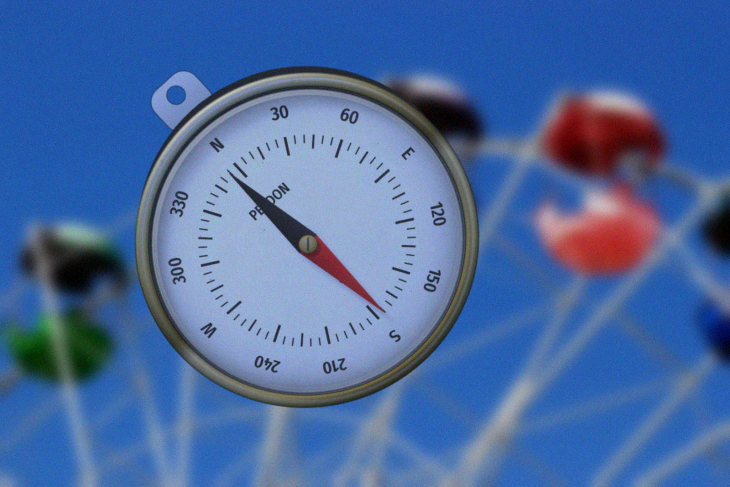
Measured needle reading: 175 °
